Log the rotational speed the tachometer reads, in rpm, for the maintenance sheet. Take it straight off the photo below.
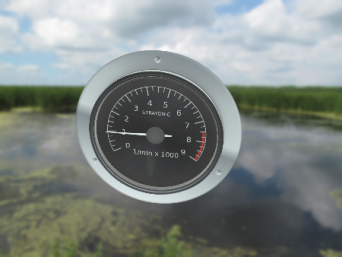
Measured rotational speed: 1000 rpm
